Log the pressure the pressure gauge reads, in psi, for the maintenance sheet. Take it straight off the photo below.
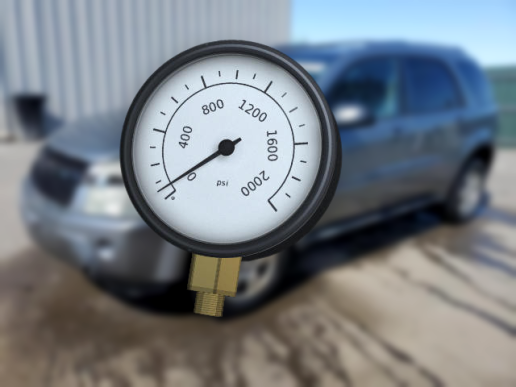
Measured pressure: 50 psi
